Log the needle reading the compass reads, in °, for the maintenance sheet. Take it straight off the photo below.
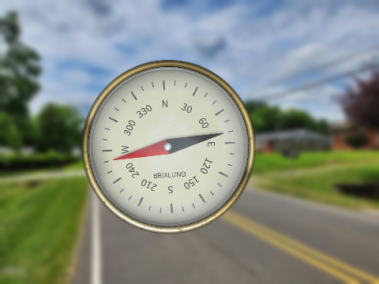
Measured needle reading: 260 °
